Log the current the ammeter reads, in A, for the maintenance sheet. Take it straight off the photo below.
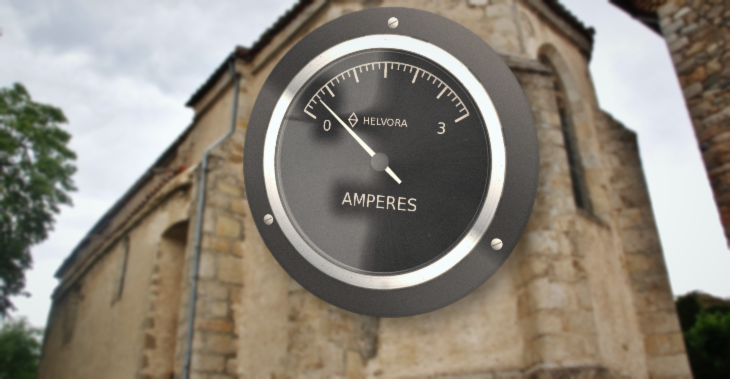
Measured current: 0.3 A
